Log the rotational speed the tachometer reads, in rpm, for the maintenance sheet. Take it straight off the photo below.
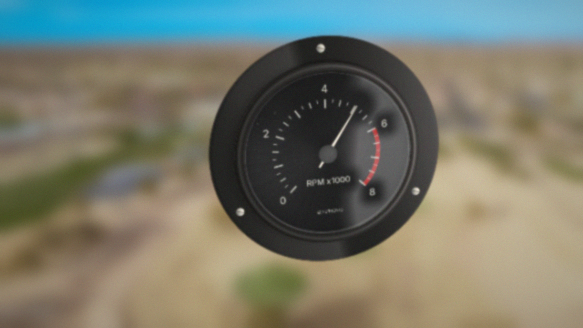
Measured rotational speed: 5000 rpm
